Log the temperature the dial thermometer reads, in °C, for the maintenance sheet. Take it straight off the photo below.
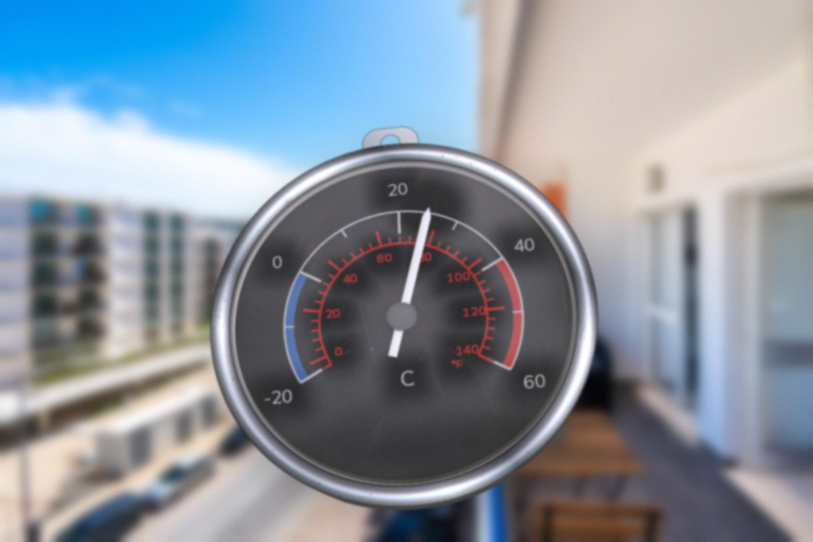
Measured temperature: 25 °C
